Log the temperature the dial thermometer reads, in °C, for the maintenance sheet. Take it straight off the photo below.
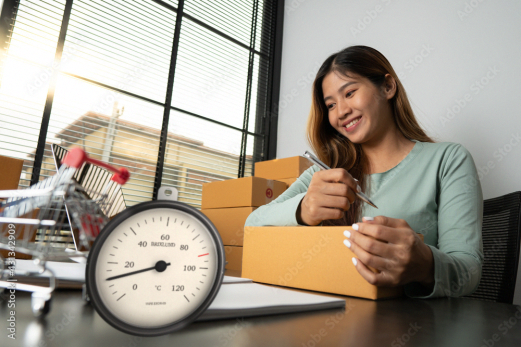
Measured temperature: 12 °C
